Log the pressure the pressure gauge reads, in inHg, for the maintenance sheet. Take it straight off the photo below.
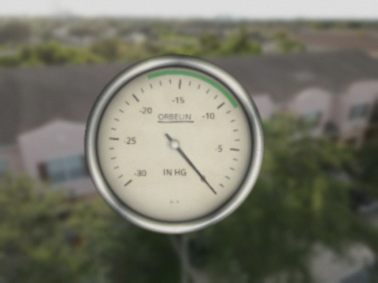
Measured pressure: 0 inHg
